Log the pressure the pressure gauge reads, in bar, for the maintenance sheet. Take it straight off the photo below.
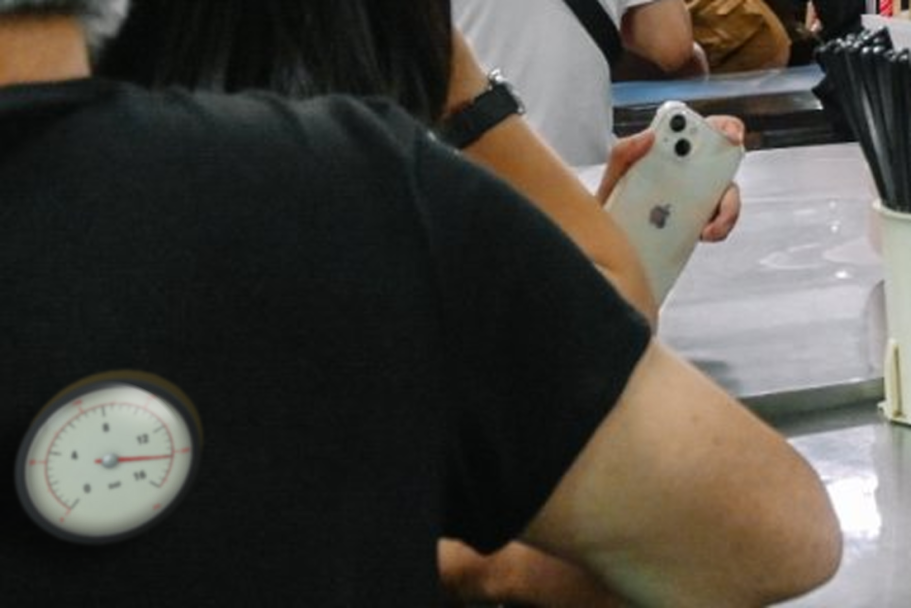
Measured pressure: 14 bar
